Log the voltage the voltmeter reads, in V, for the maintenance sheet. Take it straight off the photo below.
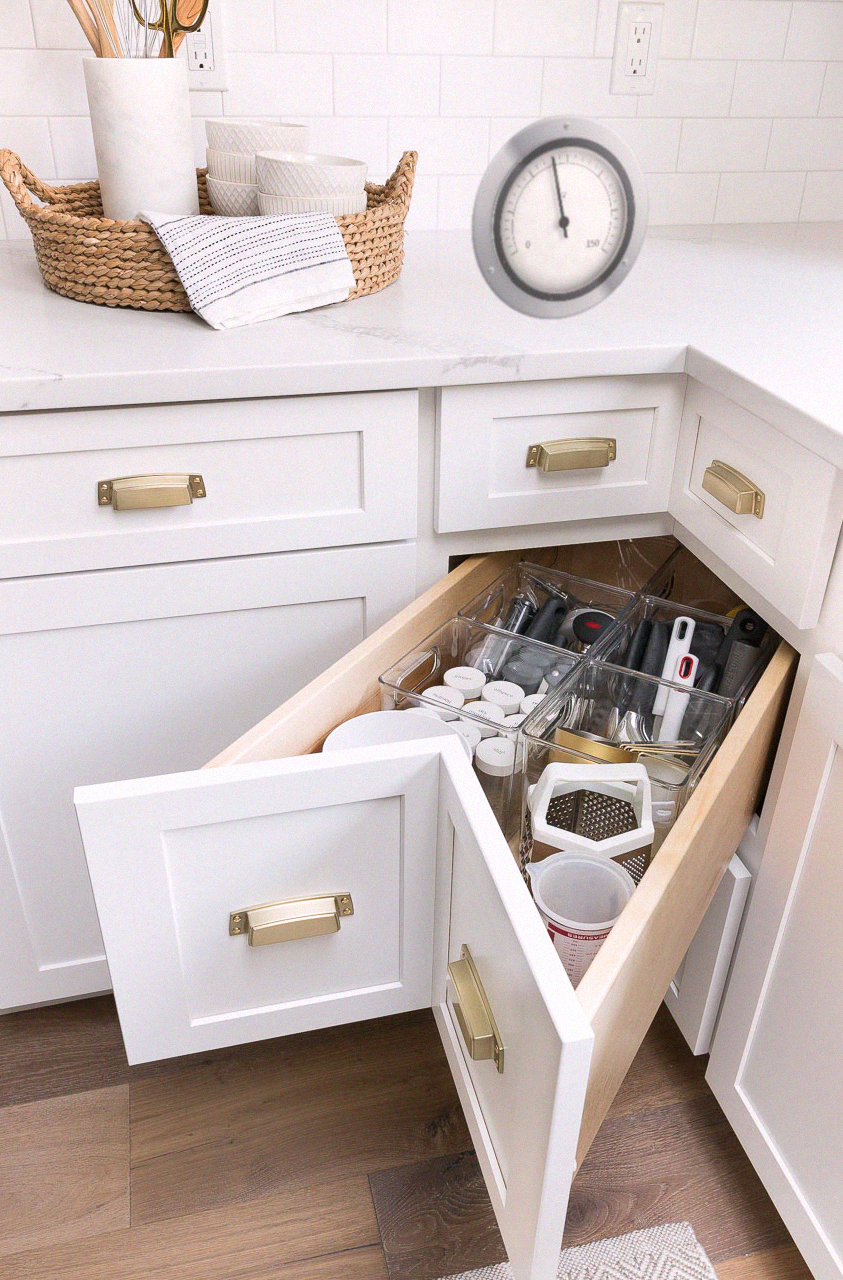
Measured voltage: 65 V
